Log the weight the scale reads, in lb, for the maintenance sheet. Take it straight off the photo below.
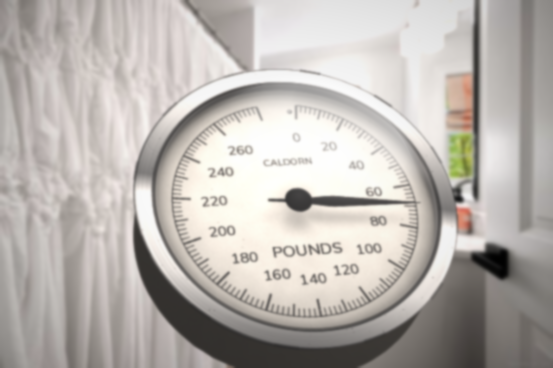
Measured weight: 70 lb
